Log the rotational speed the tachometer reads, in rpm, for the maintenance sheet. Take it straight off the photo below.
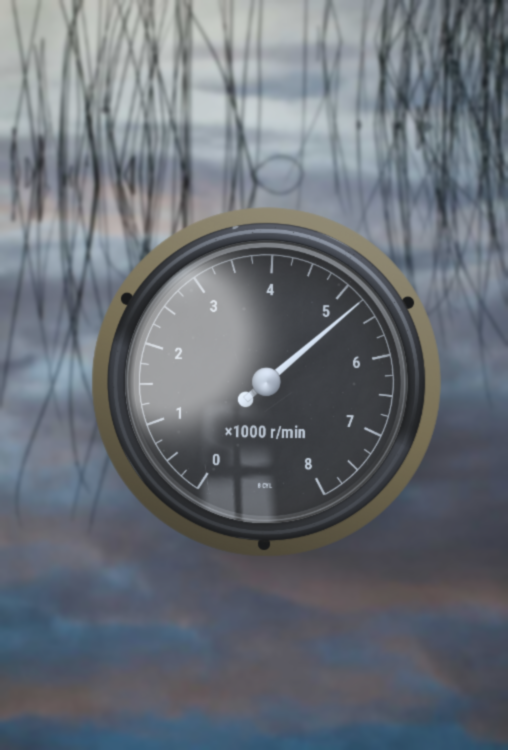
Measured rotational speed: 5250 rpm
